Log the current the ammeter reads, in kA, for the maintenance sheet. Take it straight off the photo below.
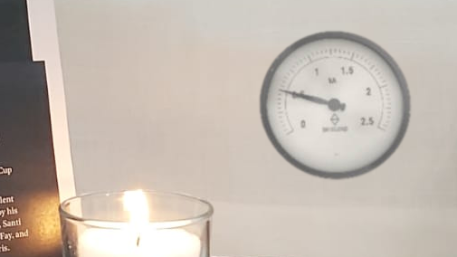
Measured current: 0.5 kA
